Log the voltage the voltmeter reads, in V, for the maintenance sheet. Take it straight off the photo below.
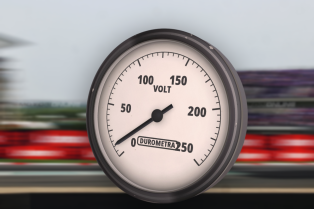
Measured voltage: 10 V
